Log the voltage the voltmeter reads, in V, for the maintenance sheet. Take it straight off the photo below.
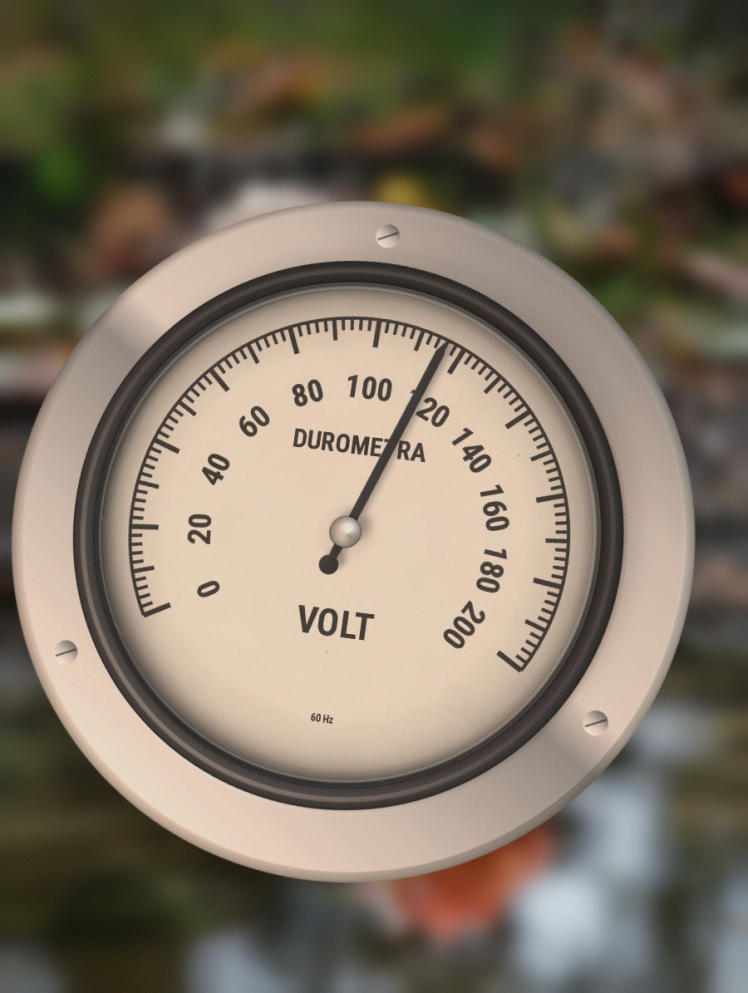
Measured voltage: 116 V
